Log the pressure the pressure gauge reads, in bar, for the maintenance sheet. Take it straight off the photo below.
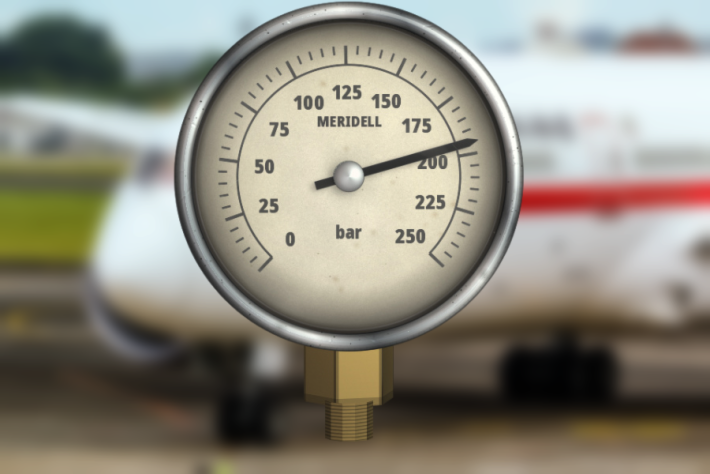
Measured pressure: 195 bar
